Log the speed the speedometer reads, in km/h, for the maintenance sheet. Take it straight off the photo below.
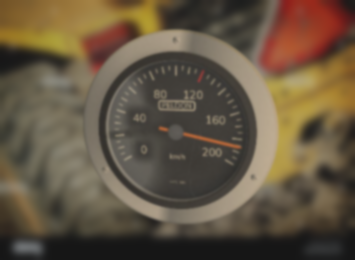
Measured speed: 185 km/h
